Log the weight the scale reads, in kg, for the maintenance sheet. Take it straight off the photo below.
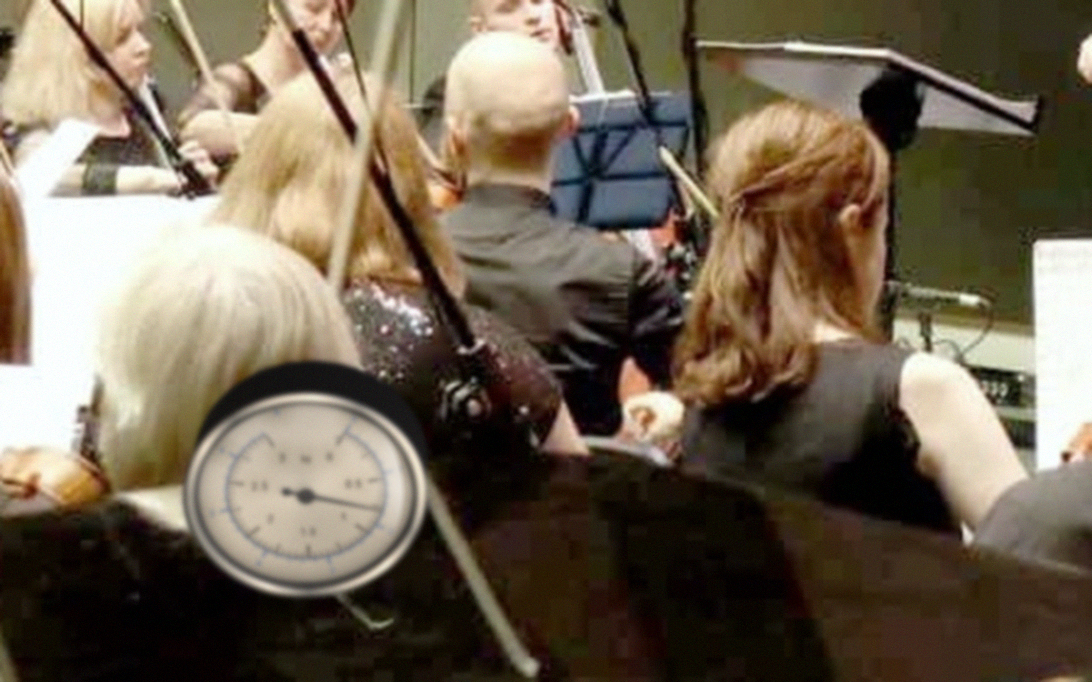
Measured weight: 0.75 kg
